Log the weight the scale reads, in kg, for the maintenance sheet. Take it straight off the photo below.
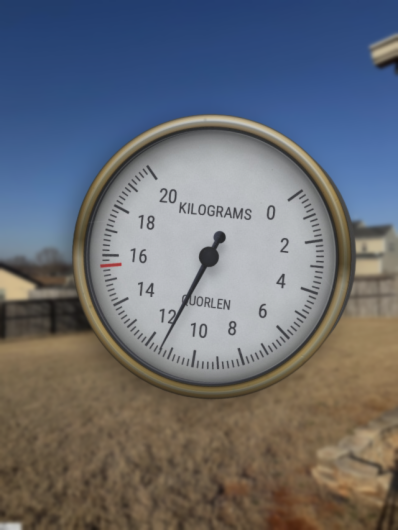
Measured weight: 11.4 kg
